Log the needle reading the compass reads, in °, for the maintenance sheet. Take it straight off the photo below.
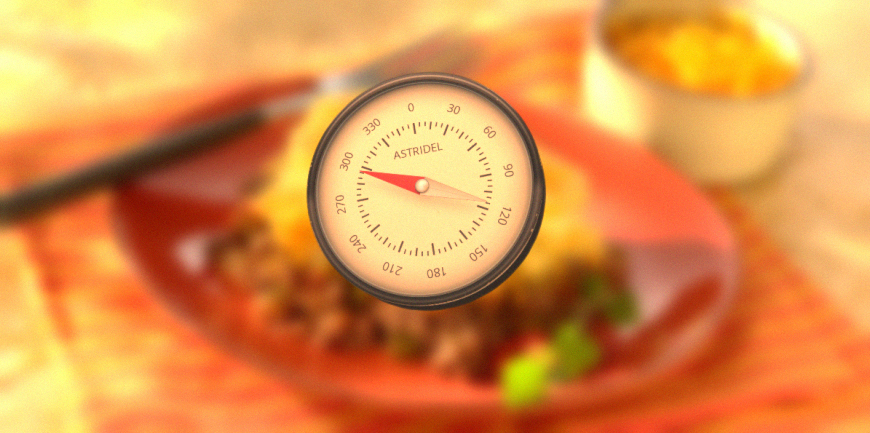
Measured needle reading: 295 °
